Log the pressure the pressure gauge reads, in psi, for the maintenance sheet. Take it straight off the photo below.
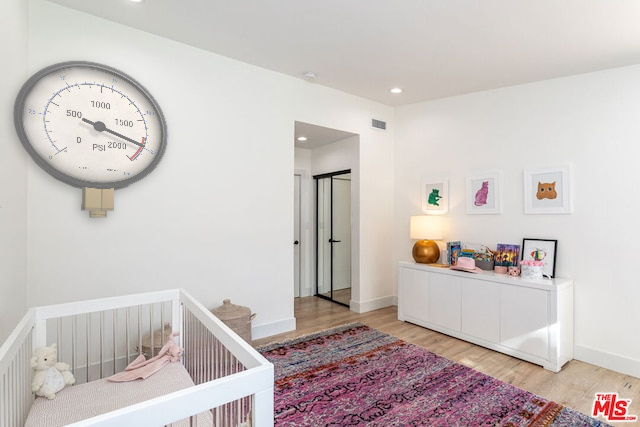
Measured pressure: 1800 psi
